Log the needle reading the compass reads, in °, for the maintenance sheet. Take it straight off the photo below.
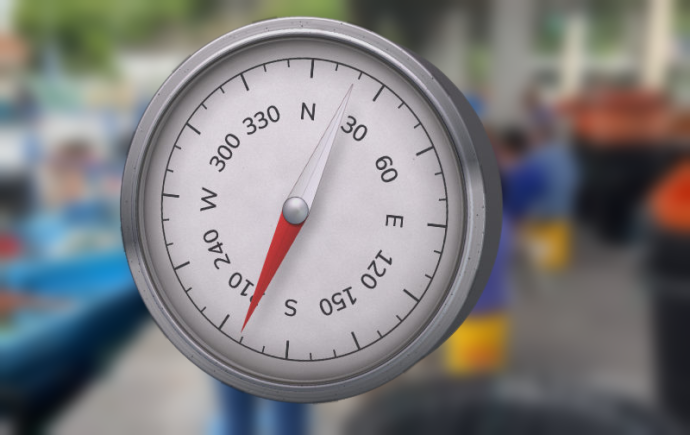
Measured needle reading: 200 °
